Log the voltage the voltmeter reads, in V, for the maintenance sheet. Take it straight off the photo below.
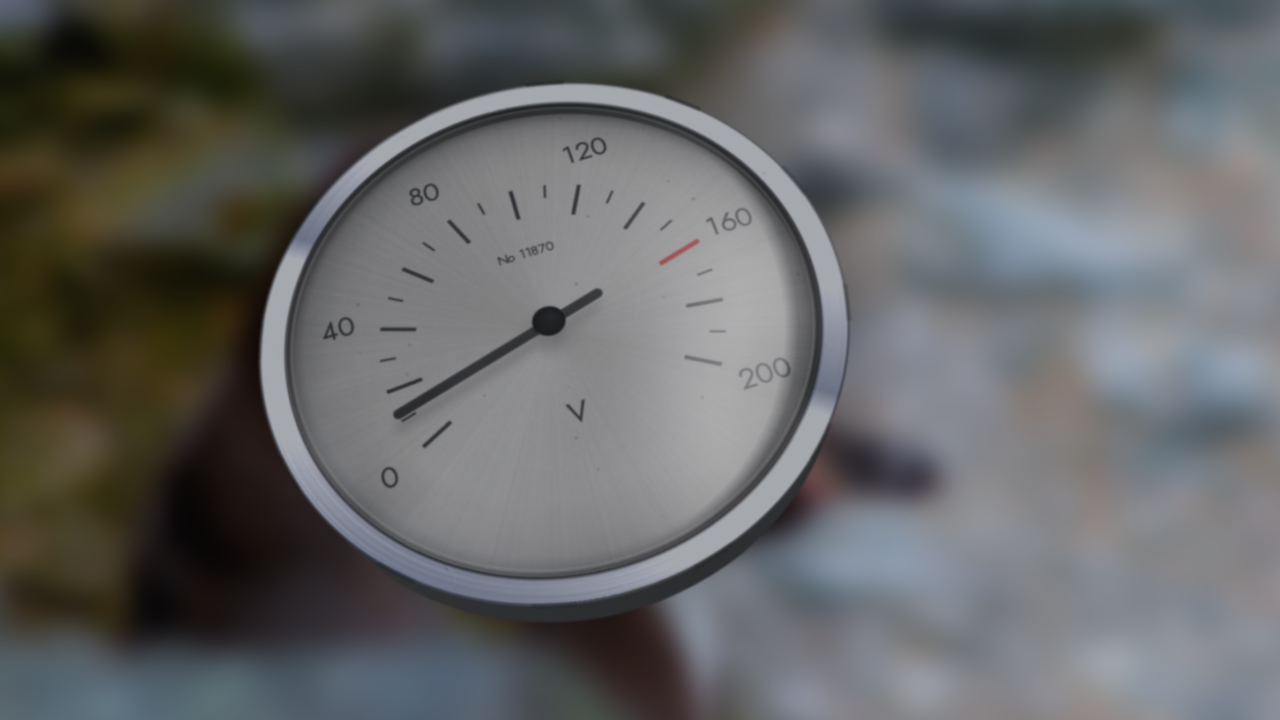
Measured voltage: 10 V
